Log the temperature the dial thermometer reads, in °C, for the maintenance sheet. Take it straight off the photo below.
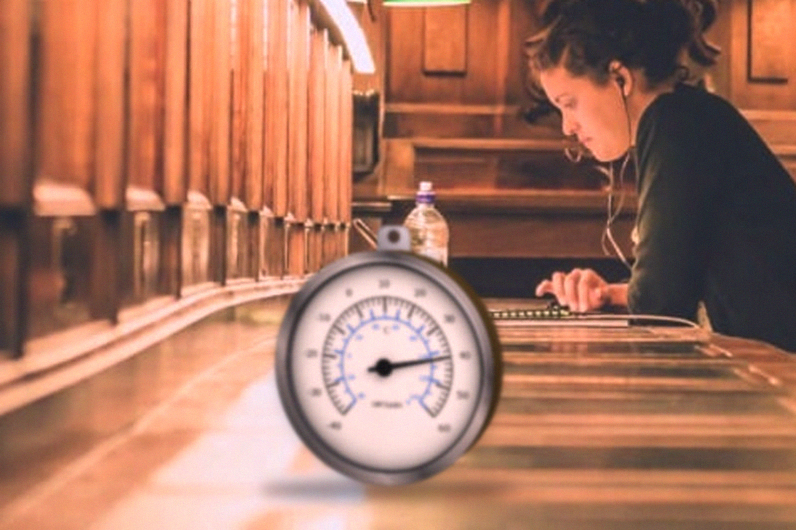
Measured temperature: 40 °C
